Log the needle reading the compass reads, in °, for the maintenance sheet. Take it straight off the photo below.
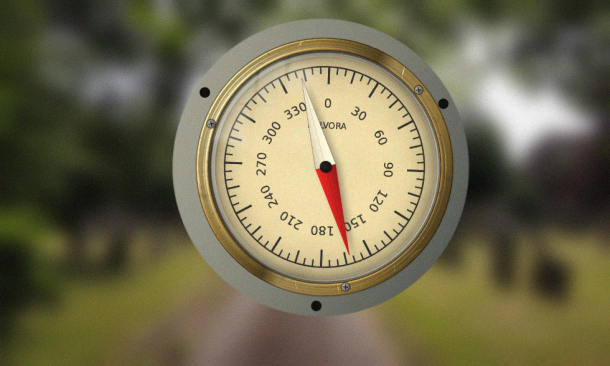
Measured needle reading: 162.5 °
